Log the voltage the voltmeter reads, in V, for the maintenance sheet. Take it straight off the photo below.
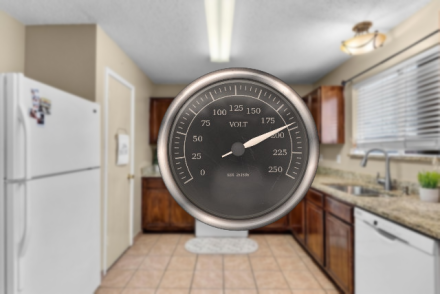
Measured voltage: 195 V
